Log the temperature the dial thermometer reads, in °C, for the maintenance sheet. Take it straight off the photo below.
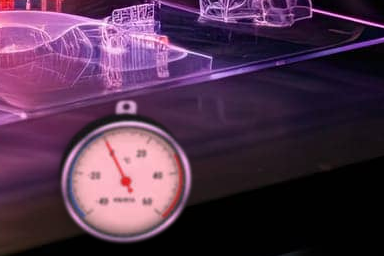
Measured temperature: 0 °C
